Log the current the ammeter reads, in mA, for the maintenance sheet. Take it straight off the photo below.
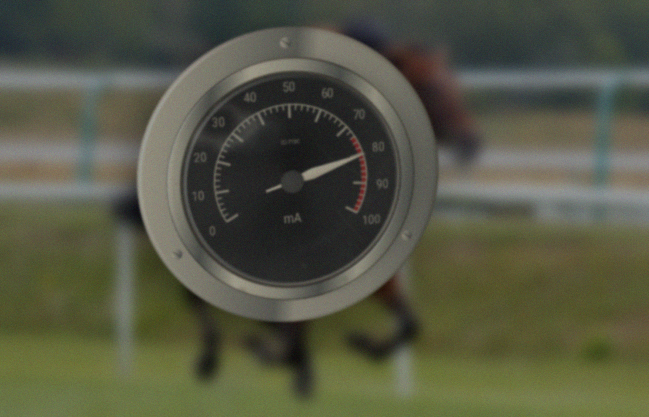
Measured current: 80 mA
